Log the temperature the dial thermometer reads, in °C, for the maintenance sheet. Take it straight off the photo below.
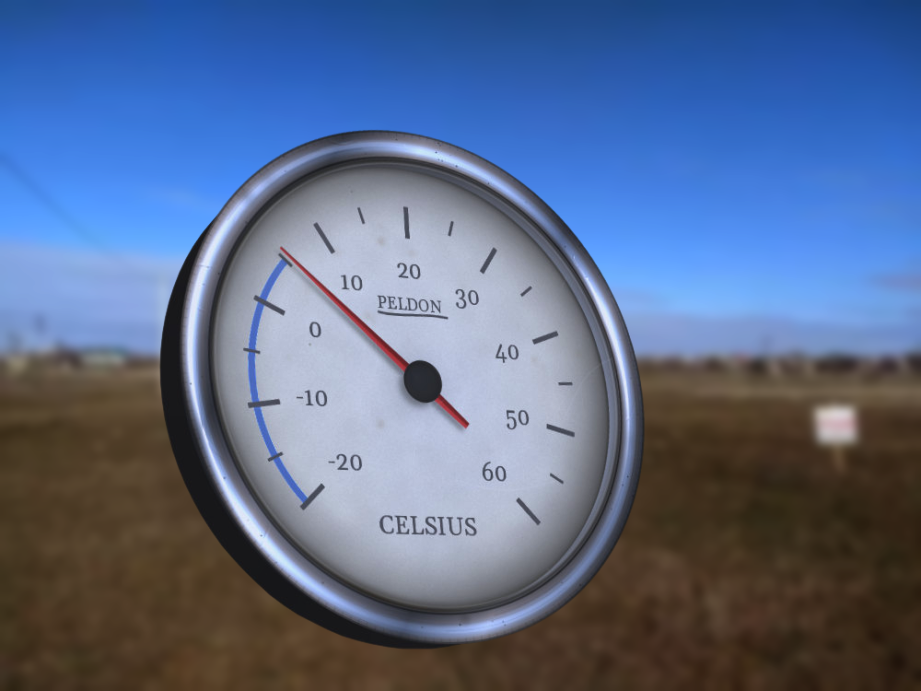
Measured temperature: 5 °C
